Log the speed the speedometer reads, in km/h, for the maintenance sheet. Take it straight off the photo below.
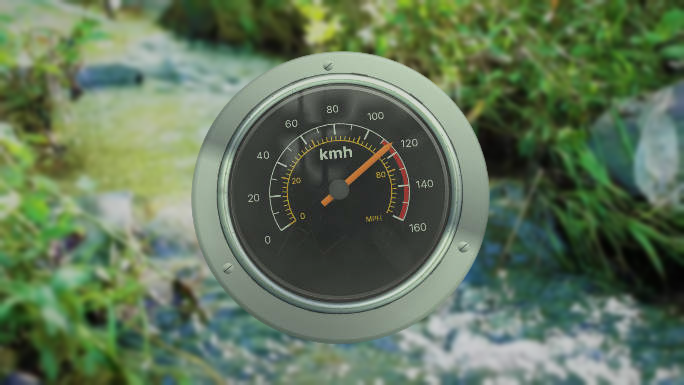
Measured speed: 115 km/h
